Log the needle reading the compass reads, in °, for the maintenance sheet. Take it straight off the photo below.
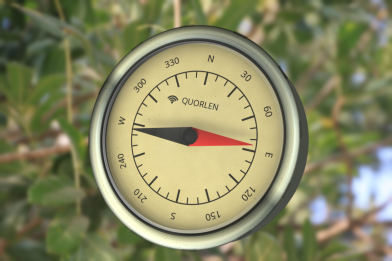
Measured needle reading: 85 °
